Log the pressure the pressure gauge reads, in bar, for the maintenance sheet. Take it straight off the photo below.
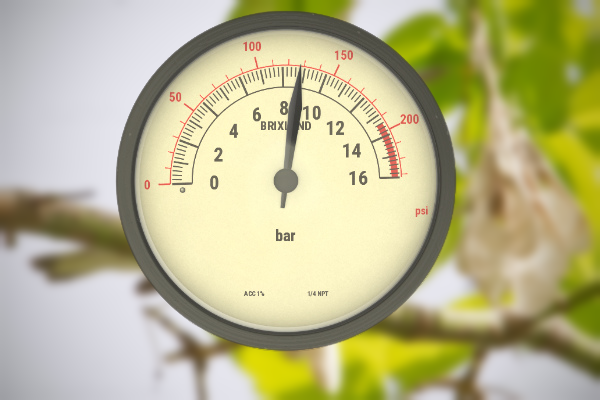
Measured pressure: 8.8 bar
